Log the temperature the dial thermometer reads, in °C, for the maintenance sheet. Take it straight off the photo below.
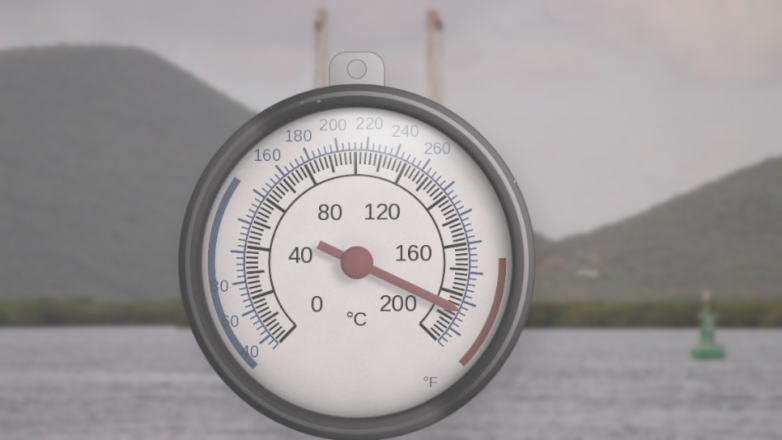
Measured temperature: 186 °C
